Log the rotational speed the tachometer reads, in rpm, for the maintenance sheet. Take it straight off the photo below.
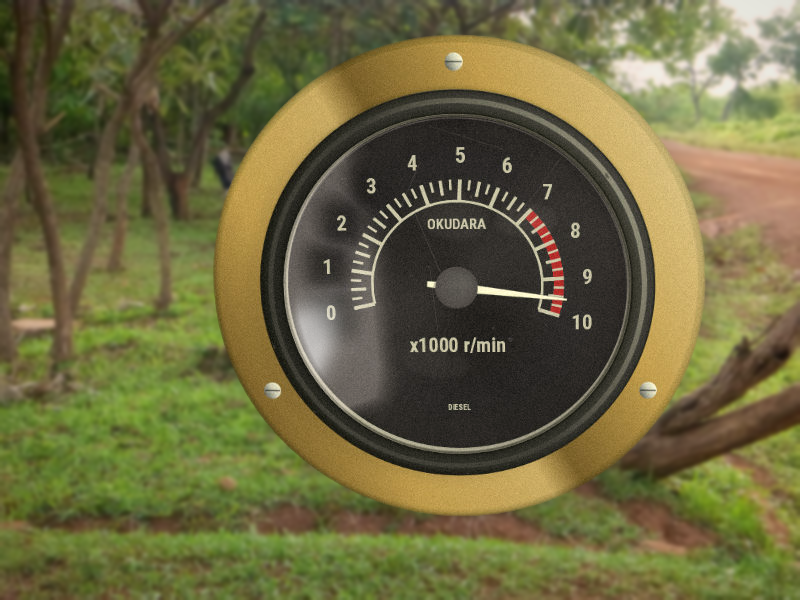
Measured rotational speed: 9500 rpm
